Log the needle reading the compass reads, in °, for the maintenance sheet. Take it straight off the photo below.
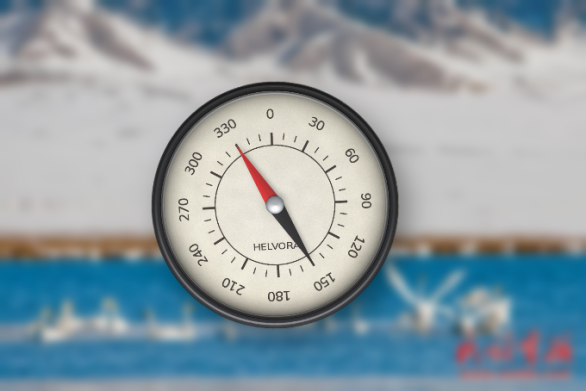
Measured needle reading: 330 °
